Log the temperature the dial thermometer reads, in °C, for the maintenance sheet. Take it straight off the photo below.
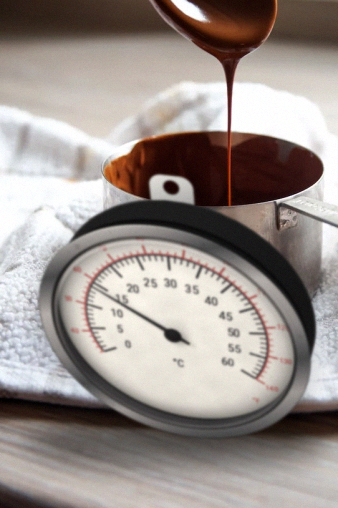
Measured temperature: 15 °C
